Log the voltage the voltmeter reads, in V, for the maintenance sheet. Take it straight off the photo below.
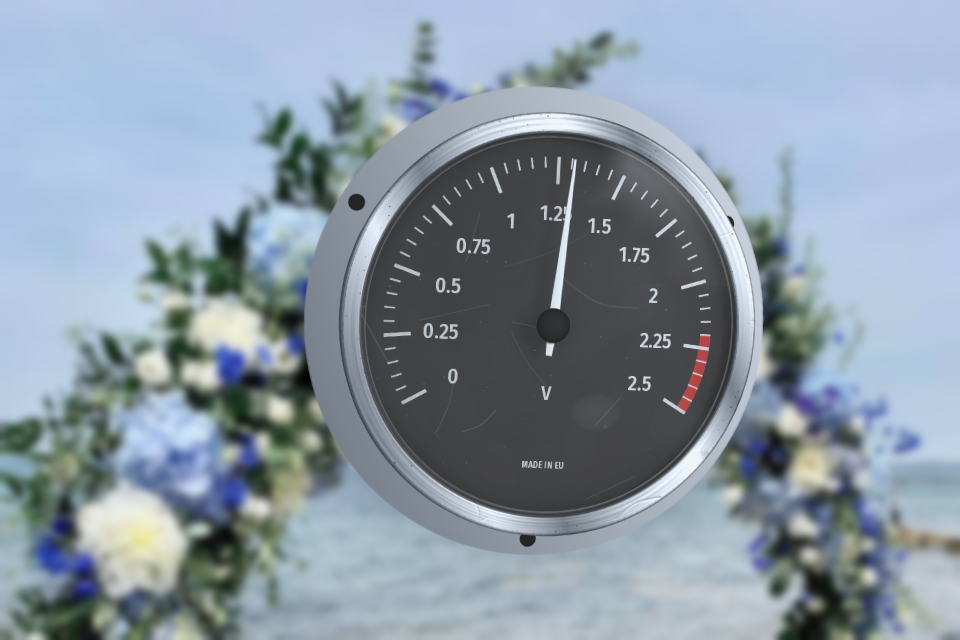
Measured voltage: 1.3 V
